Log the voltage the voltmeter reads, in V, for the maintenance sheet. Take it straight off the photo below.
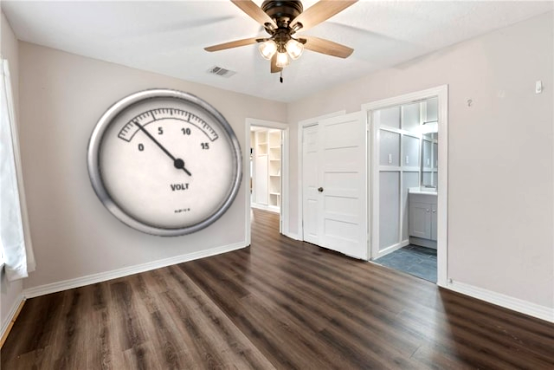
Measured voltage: 2.5 V
